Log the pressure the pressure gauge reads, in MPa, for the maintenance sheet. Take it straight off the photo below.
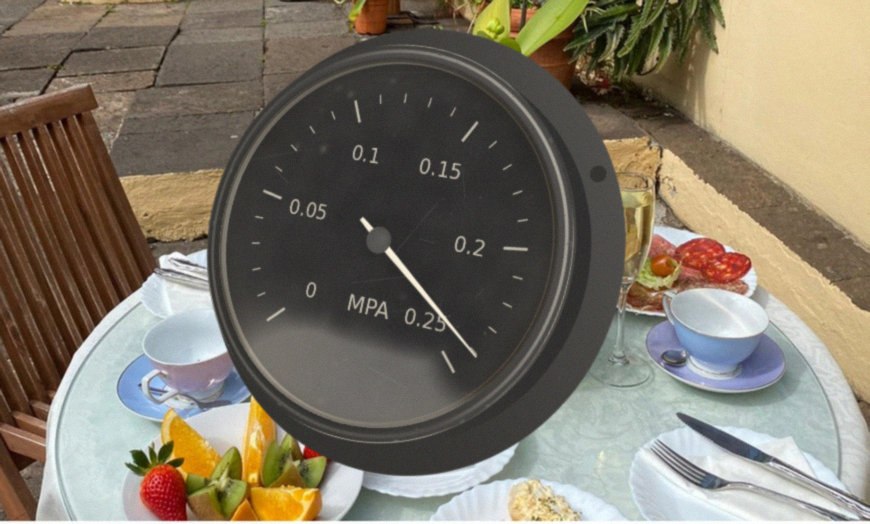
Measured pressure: 0.24 MPa
